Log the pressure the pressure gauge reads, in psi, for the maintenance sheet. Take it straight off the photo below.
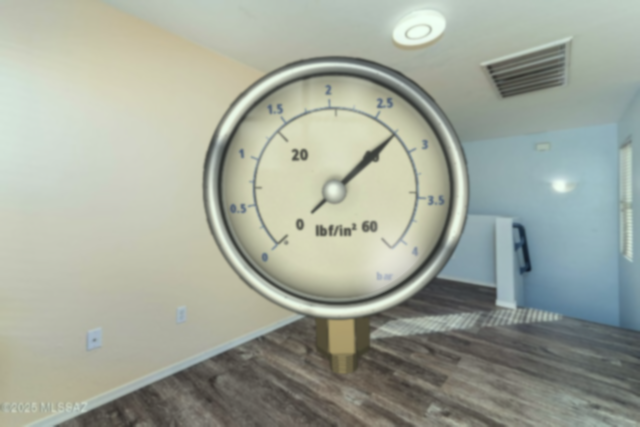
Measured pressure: 40 psi
